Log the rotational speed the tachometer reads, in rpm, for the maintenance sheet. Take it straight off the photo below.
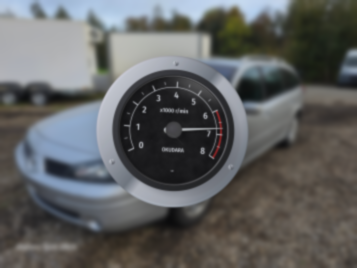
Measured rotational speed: 6750 rpm
